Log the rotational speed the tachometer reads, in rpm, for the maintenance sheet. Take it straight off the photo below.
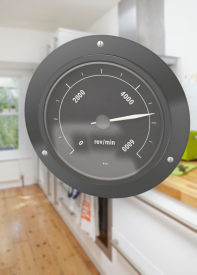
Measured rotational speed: 4750 rpm
